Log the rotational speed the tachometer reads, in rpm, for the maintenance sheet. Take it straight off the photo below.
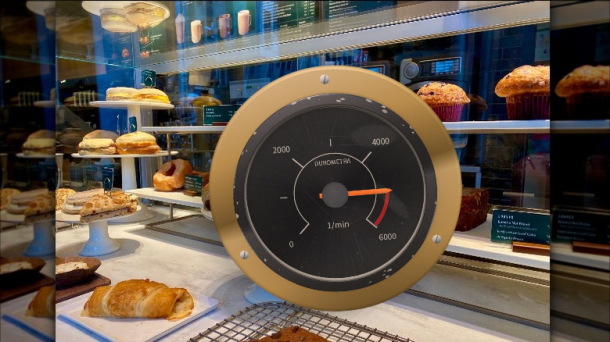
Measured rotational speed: 5000 rpm
